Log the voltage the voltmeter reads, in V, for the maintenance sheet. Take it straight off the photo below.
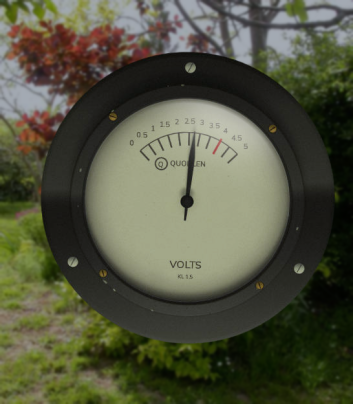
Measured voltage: 2.75 V
